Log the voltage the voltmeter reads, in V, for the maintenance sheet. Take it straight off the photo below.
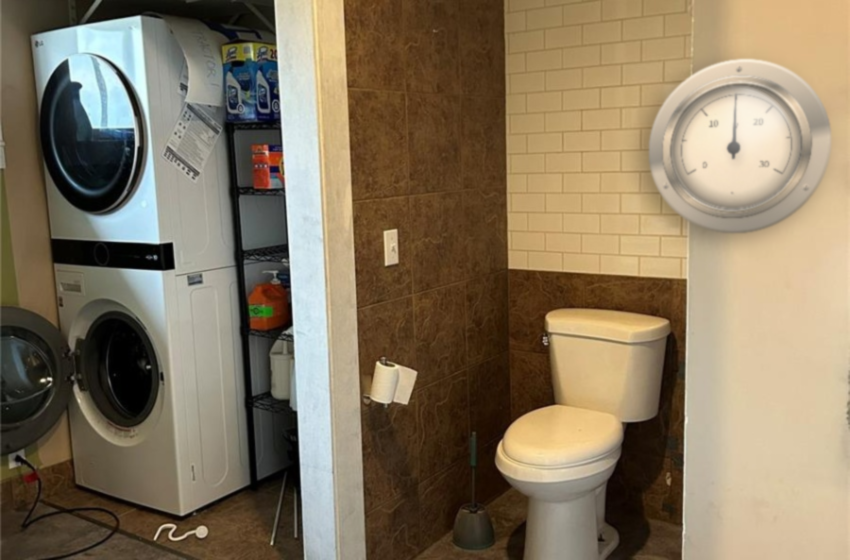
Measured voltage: 15 V
